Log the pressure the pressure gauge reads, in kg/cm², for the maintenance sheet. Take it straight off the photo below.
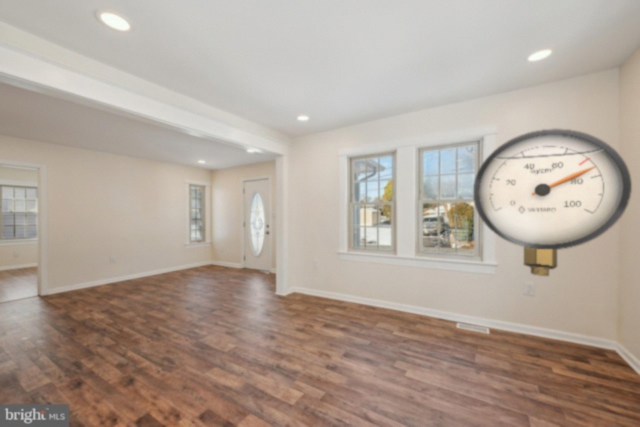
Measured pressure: 75 kg/cm²
